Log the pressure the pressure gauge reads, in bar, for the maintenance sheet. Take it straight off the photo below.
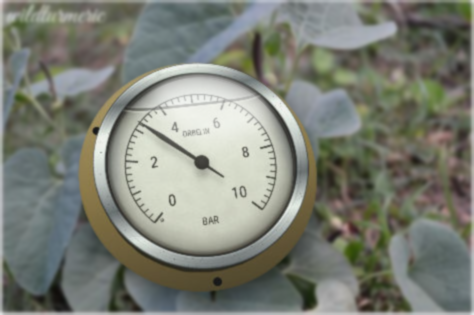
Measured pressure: 3.2 bar
